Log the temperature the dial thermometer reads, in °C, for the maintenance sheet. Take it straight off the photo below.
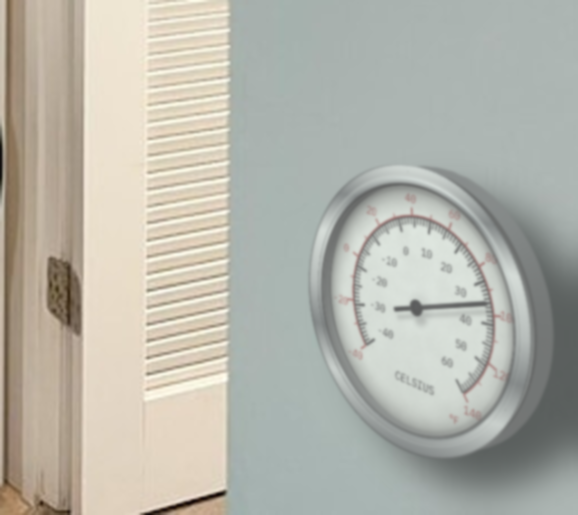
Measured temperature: 35 °C
